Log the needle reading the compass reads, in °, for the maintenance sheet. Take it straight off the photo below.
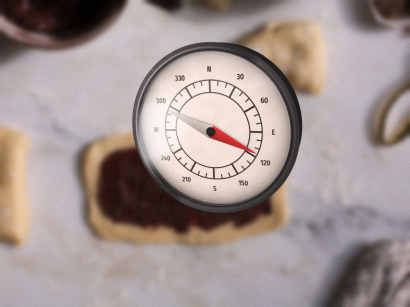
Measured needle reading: 115 °
